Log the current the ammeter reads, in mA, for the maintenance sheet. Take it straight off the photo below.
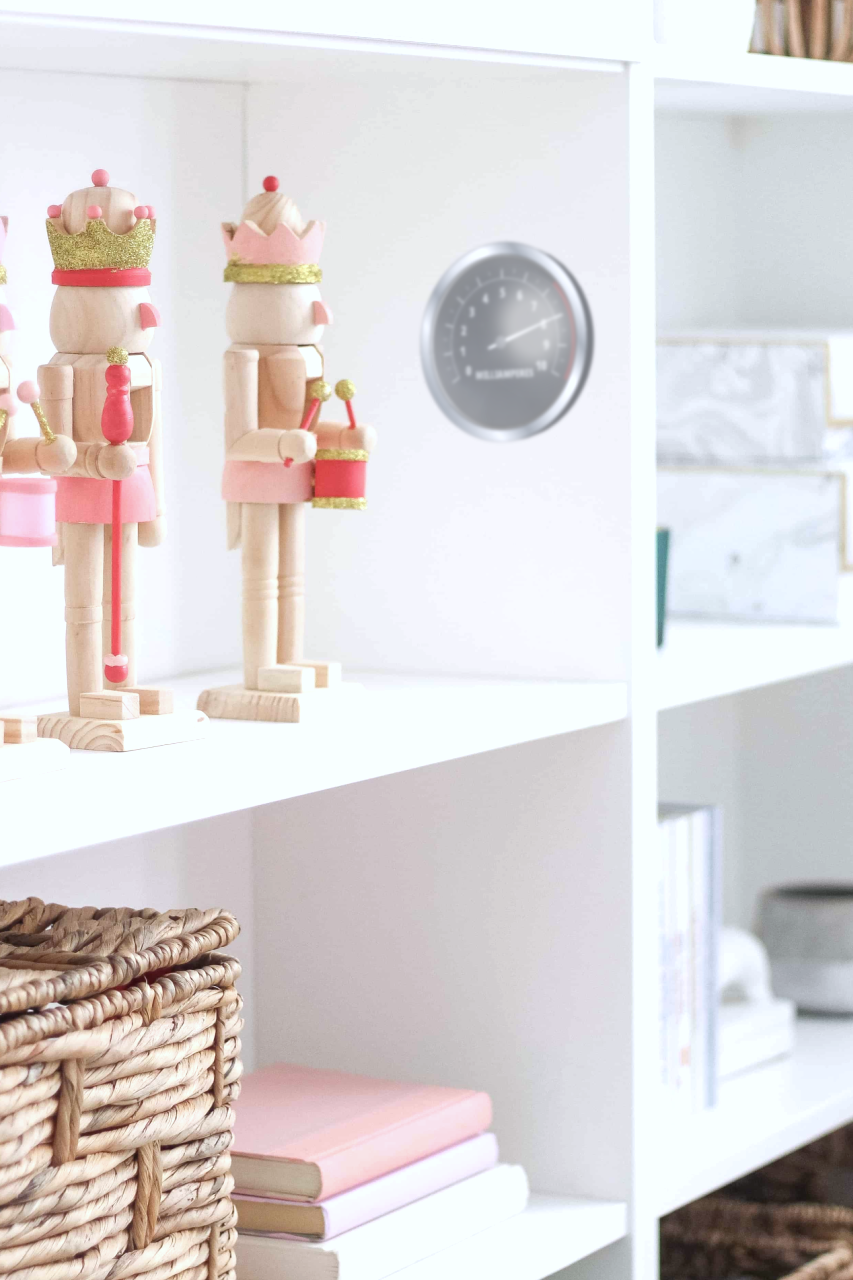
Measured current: 8 mA
